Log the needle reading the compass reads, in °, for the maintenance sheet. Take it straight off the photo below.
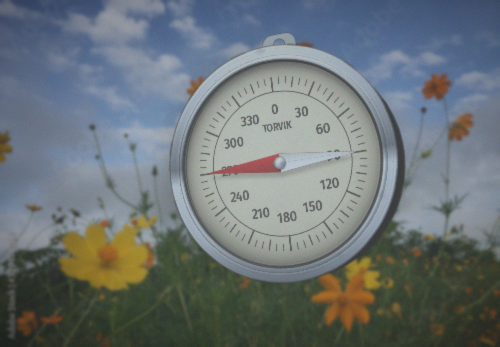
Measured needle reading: 270 °
